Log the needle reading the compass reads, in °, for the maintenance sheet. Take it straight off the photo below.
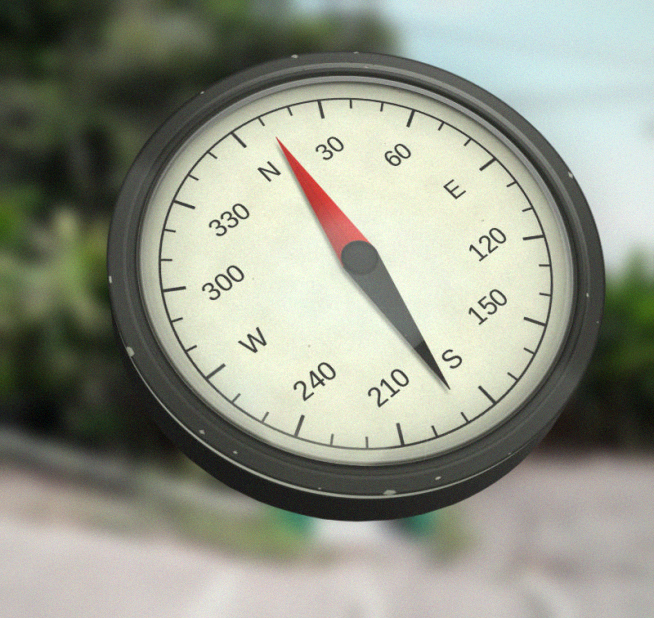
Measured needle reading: 10 °
